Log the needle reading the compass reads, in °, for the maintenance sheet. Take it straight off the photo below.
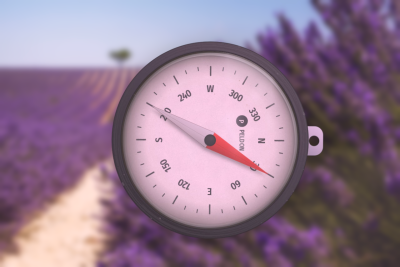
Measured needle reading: 30 °
